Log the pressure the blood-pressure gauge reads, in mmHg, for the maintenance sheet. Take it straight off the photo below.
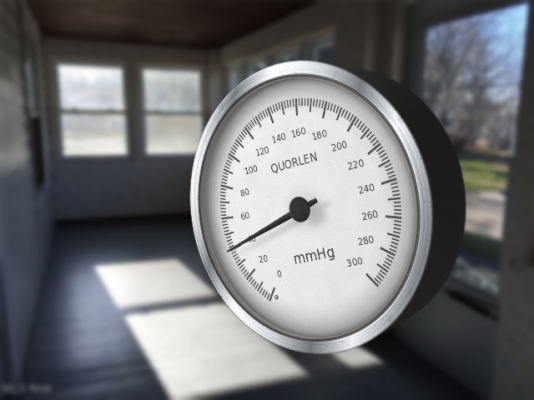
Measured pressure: 40 mmHg
